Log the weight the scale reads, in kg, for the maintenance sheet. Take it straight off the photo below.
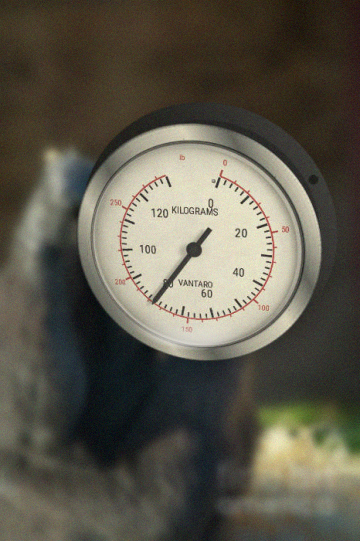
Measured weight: 80 kg
